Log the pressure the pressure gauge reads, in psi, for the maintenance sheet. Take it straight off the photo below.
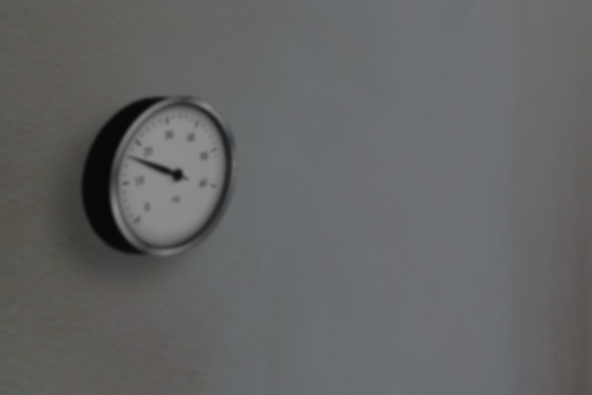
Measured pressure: 16 psi
